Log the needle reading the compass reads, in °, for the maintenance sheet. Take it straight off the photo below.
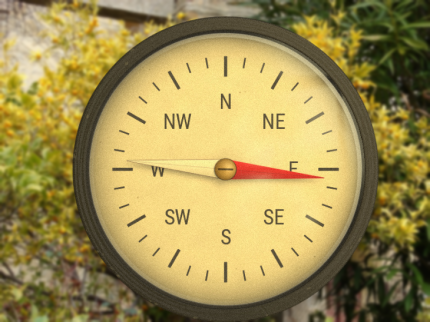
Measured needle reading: 95 °
